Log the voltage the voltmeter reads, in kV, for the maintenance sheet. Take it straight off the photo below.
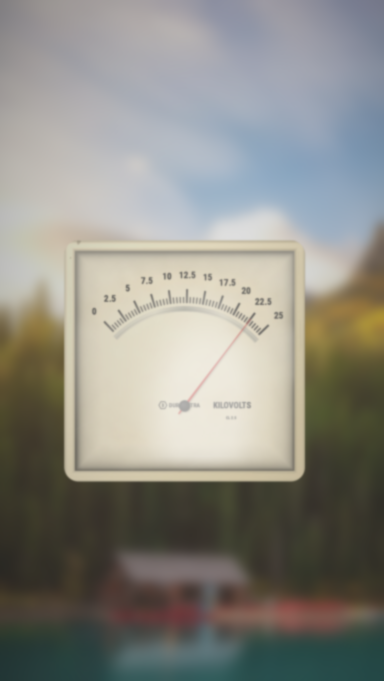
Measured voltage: 22.5 kV
